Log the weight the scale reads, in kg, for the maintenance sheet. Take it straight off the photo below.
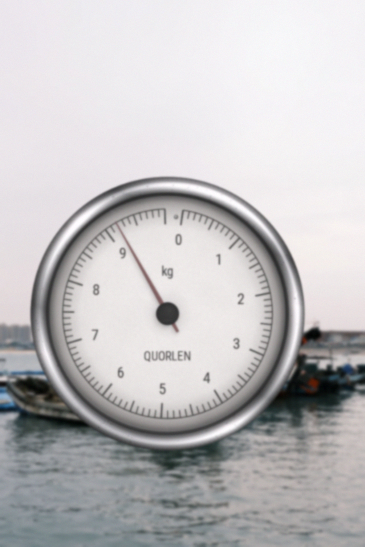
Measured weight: 9.2 kg
